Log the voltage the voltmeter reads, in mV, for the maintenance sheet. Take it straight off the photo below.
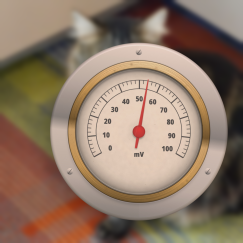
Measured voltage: 54 mV
